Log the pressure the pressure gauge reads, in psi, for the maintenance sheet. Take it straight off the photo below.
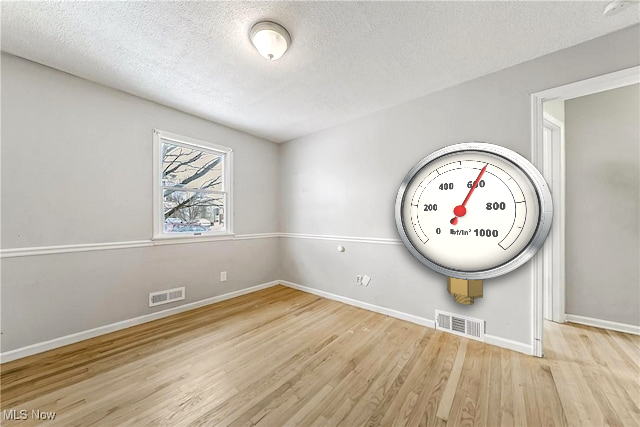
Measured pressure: 600 psi
